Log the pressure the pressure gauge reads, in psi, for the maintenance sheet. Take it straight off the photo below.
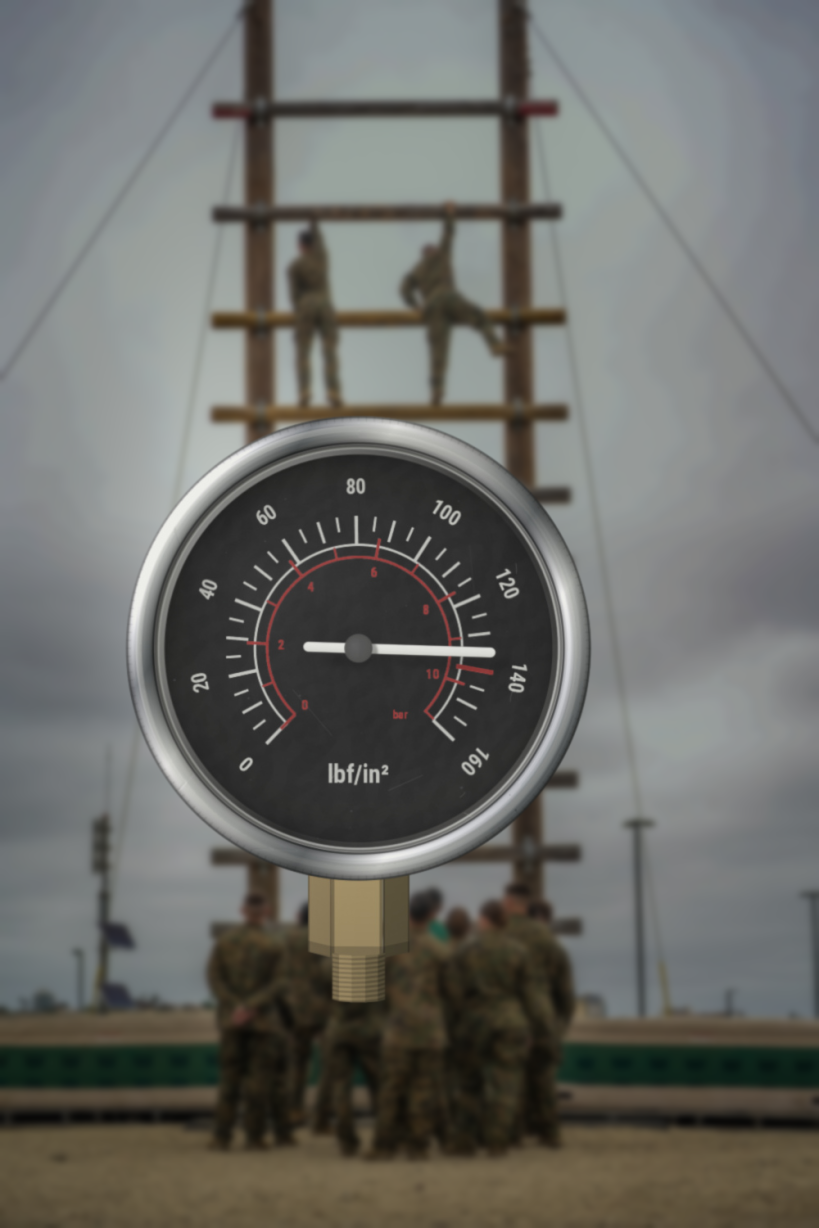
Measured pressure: 135 psi
